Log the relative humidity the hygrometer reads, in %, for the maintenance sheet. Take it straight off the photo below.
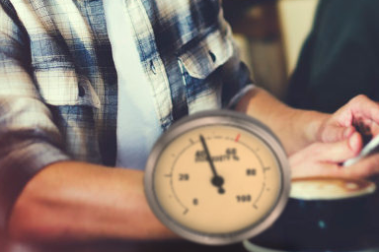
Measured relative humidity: 45 %
